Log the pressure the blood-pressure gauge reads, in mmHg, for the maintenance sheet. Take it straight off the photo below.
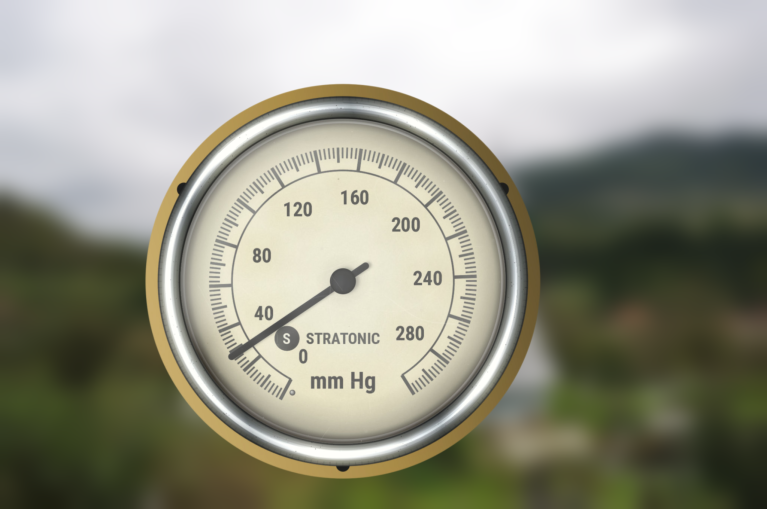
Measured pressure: 28 mmHg
